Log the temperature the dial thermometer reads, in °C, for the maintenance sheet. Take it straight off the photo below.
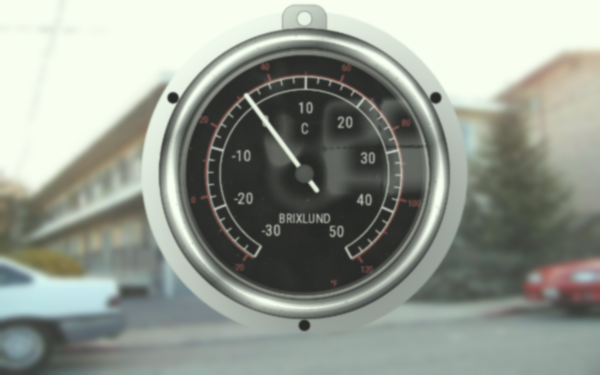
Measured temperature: 0 °C
